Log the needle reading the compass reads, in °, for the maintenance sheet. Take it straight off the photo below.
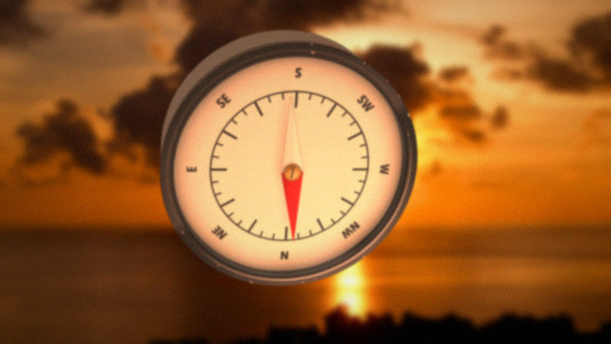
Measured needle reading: 355 °
